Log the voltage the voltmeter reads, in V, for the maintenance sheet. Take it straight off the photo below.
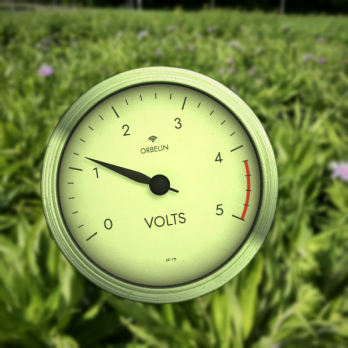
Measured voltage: 1.2 V
